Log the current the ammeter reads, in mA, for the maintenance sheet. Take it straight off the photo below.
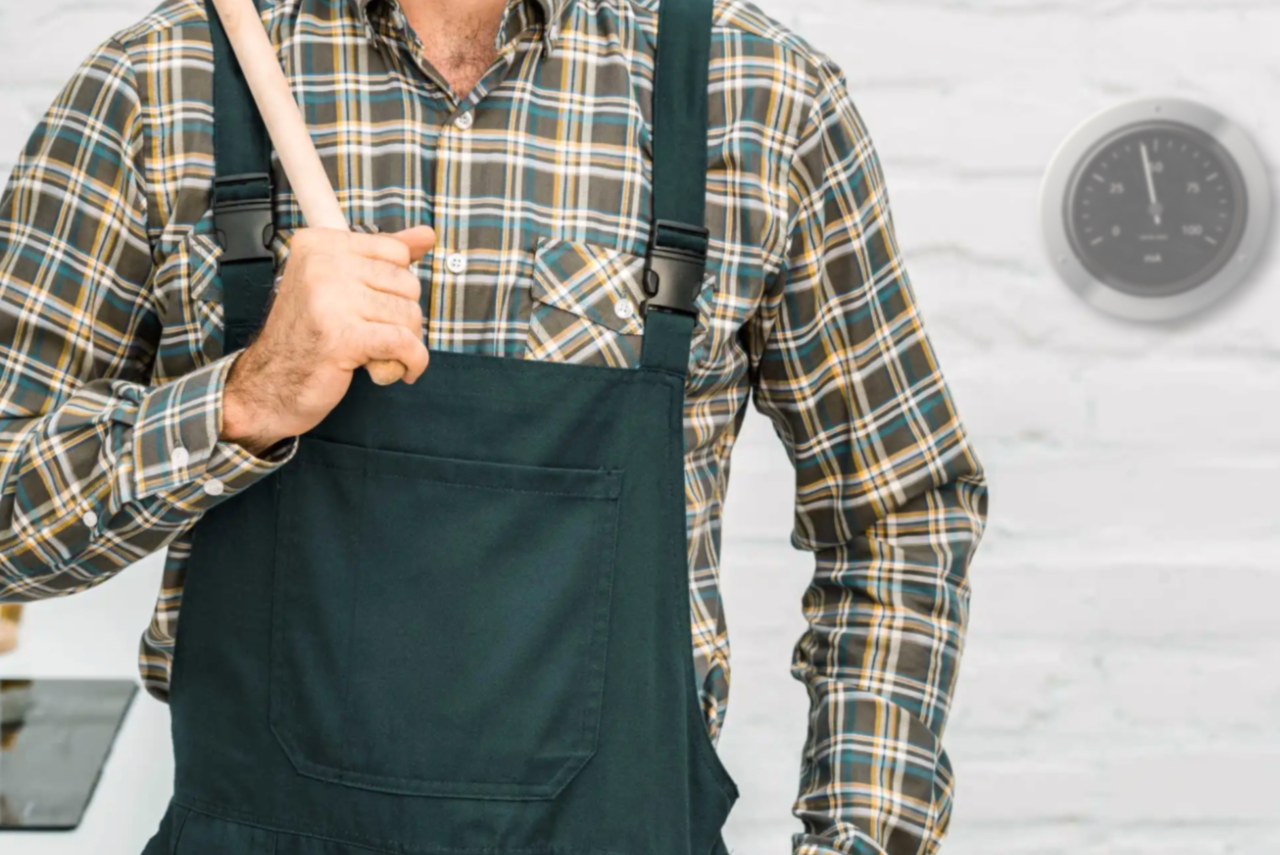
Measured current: 45 mA
